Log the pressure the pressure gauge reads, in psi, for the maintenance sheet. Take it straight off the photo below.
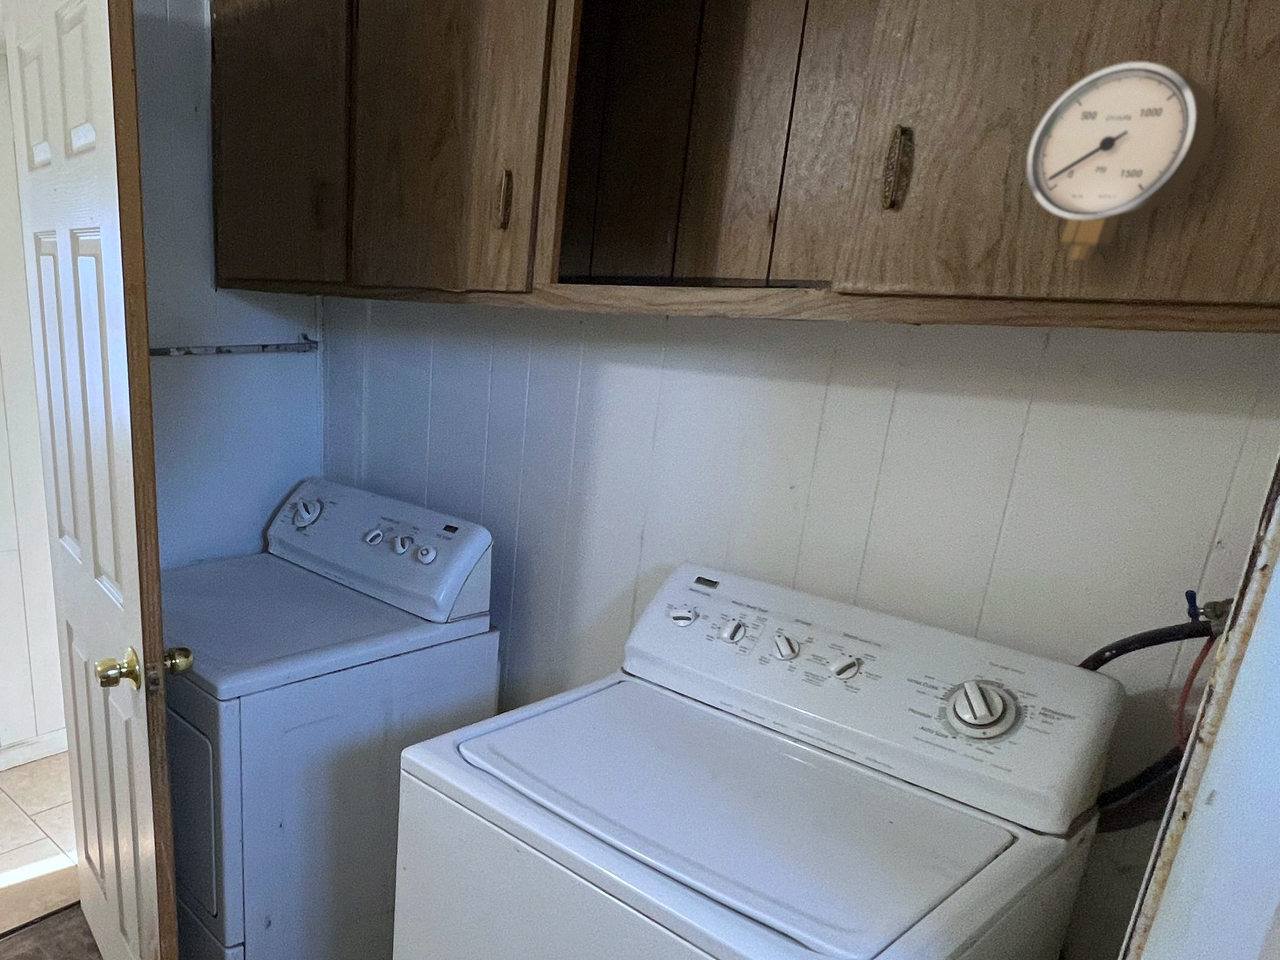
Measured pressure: 50 psi
